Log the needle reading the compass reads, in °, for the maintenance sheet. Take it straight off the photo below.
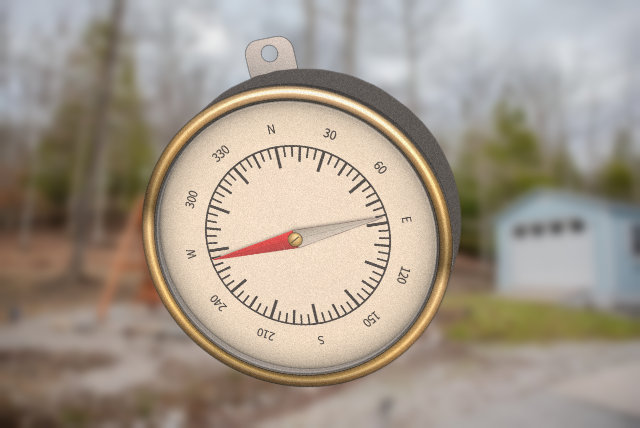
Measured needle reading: 265 °
